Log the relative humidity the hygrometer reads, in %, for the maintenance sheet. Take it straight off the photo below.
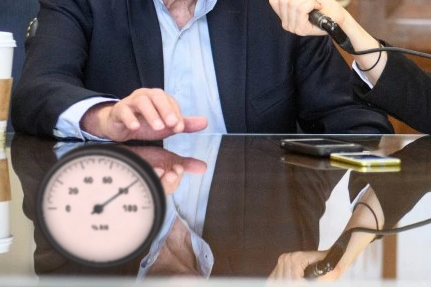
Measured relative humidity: 80 %
